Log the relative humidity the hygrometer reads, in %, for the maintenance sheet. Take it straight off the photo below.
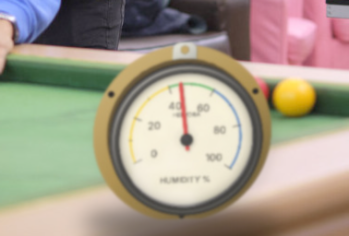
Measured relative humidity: 45 %
